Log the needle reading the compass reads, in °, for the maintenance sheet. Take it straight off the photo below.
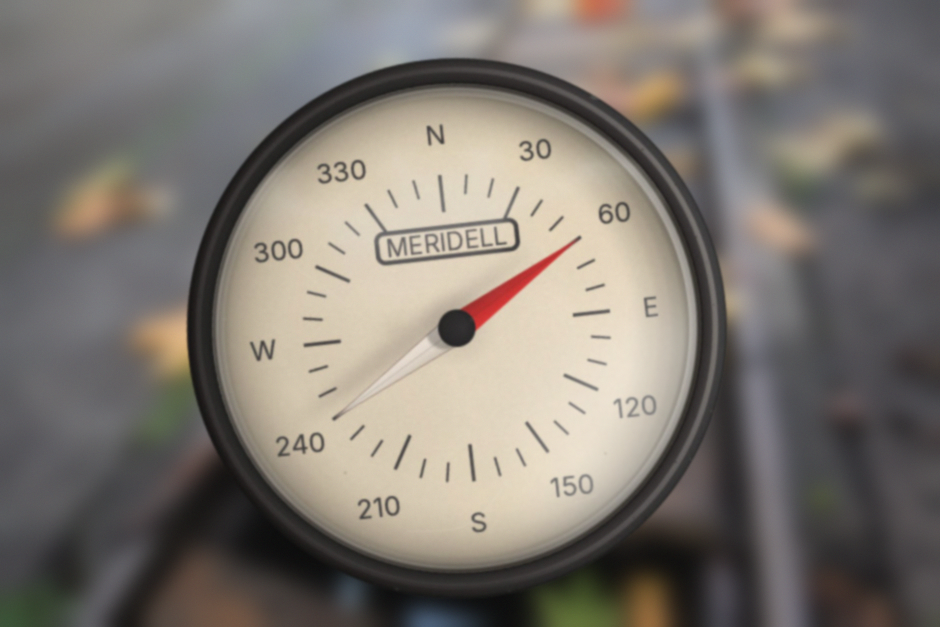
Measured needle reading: 60 °
